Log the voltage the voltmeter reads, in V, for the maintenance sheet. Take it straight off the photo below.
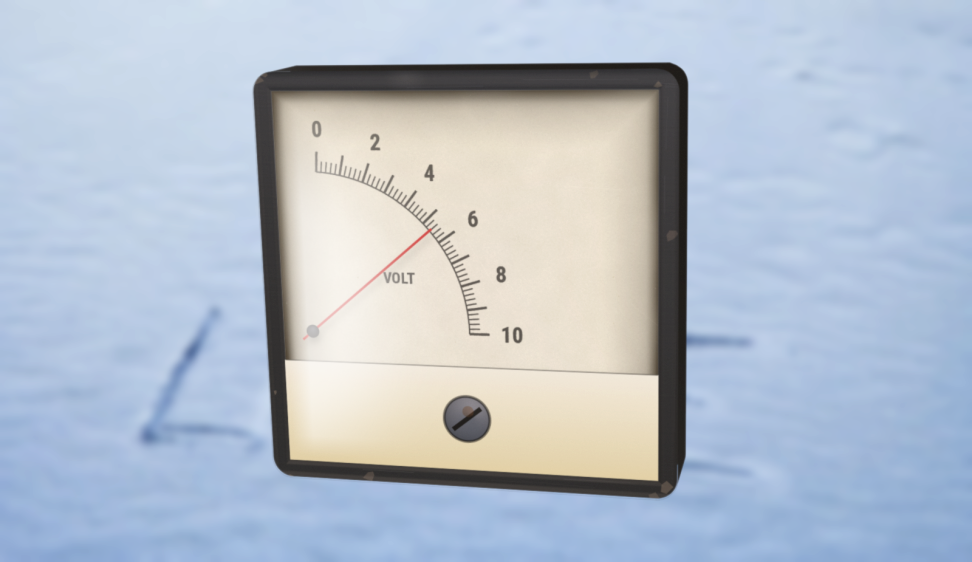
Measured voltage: 5.4 V
